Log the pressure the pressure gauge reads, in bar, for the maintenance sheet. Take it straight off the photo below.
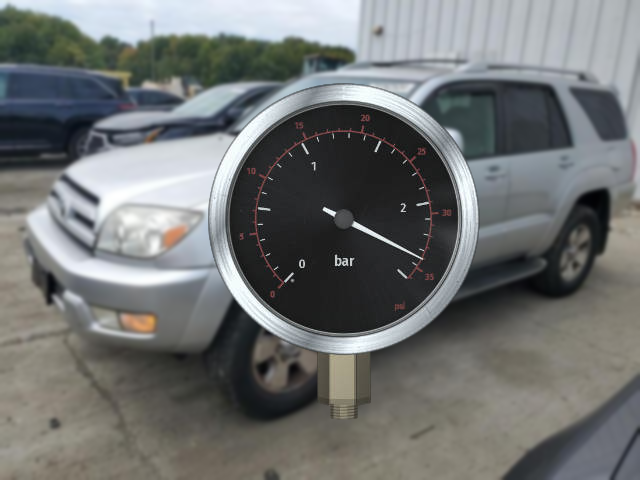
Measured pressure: 2.35 bar
